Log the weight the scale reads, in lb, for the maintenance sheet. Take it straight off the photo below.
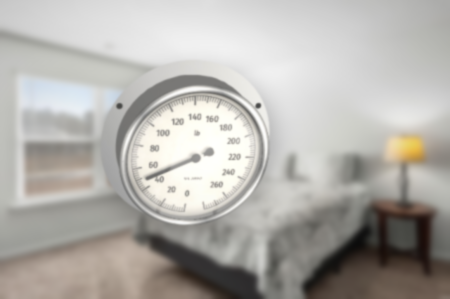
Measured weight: 50 lb
